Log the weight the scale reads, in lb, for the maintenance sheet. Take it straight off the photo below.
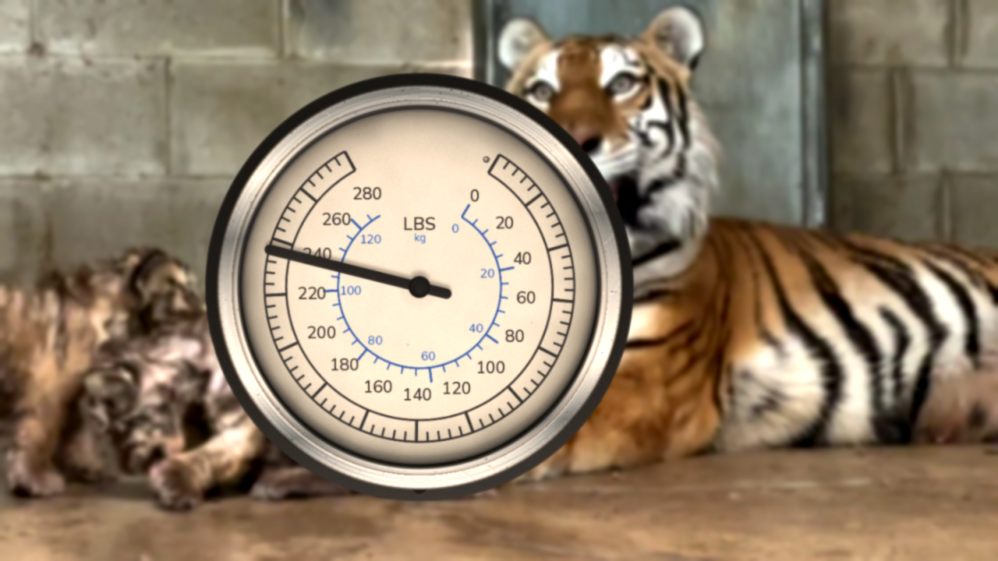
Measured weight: 236 lb
